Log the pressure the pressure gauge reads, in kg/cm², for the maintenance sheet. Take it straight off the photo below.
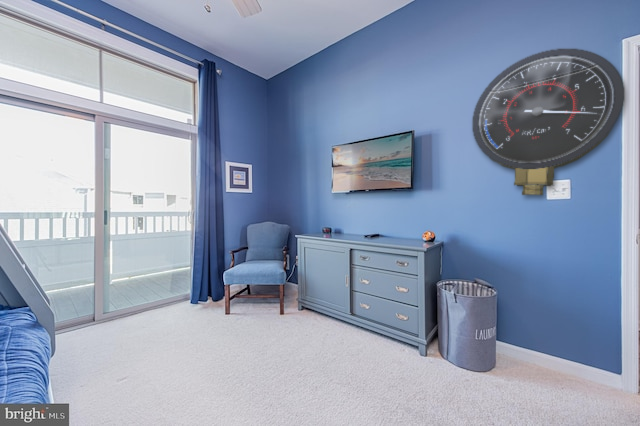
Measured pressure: 6.2 kg/cm²
